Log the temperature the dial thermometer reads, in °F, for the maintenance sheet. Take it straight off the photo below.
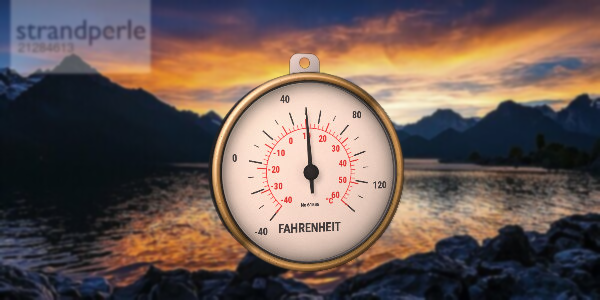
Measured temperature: 50 °F
